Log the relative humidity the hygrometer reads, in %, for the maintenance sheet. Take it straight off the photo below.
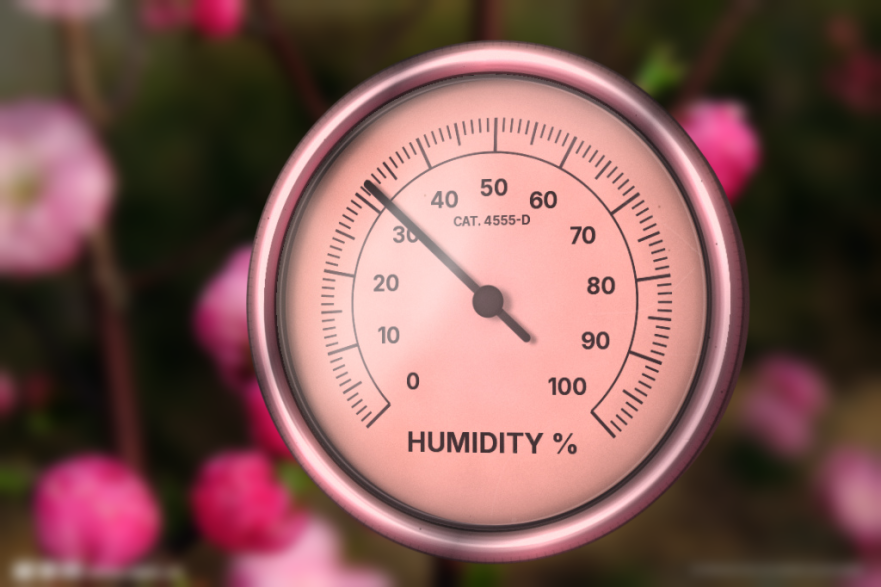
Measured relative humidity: 32 %
